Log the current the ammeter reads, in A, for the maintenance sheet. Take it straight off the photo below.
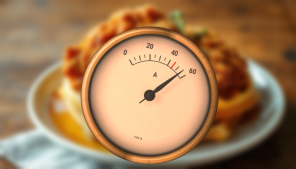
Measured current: 55 A
